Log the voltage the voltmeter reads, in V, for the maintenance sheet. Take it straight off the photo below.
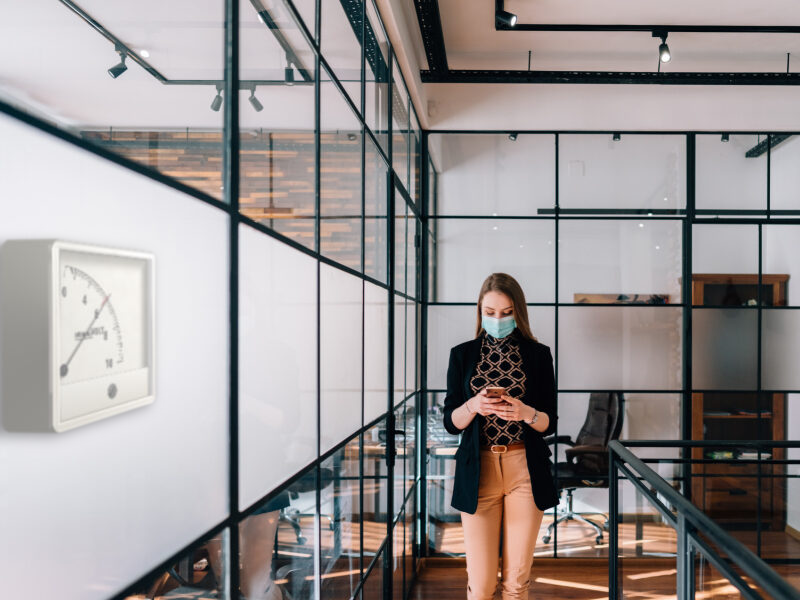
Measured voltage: 6 V
